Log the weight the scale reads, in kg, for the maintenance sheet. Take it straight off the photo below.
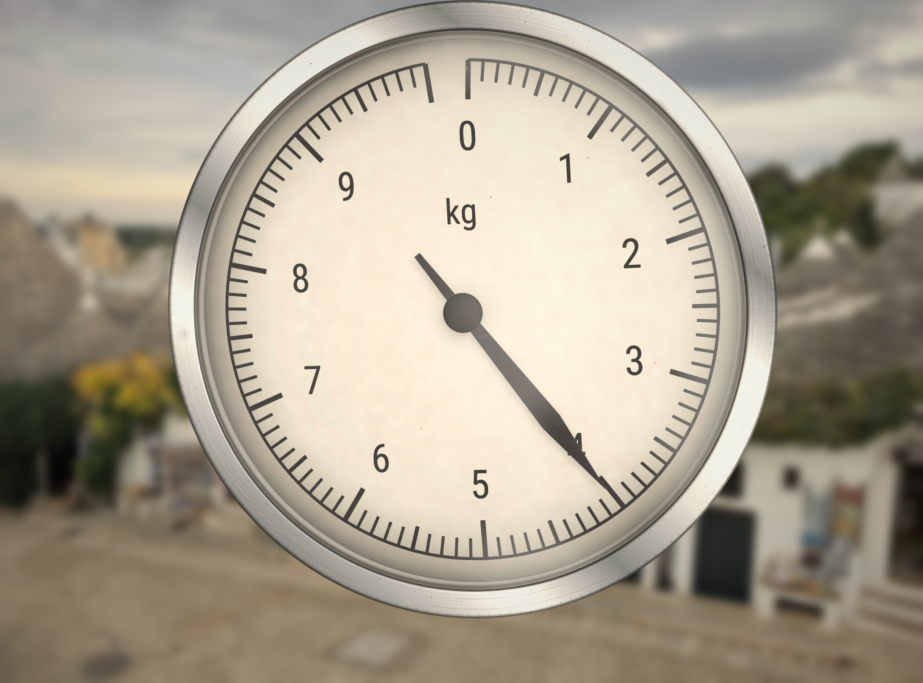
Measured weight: 4 kg
